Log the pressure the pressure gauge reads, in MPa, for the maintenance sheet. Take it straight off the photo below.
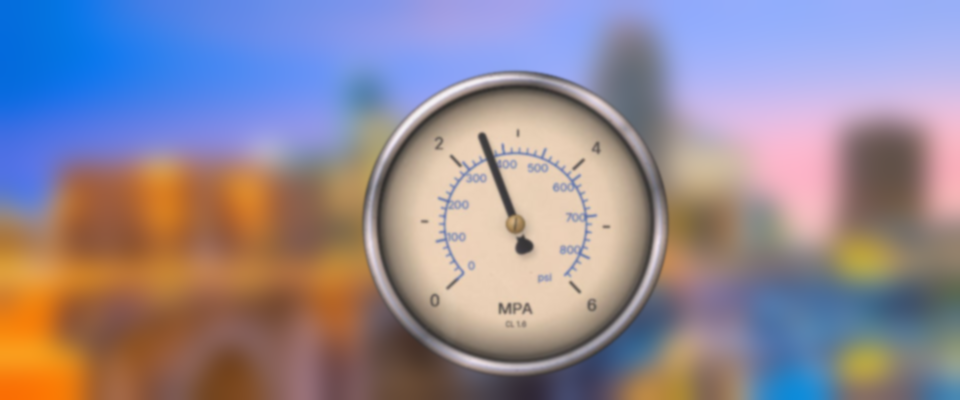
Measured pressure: 2.5 MPa
